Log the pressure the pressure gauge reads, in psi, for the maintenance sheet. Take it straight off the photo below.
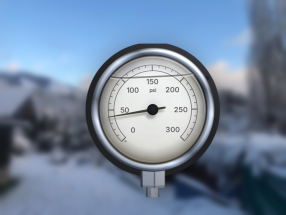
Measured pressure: 40 psi
